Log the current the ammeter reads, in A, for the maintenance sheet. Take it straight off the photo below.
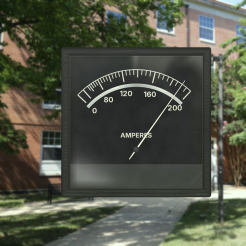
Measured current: 190 A
